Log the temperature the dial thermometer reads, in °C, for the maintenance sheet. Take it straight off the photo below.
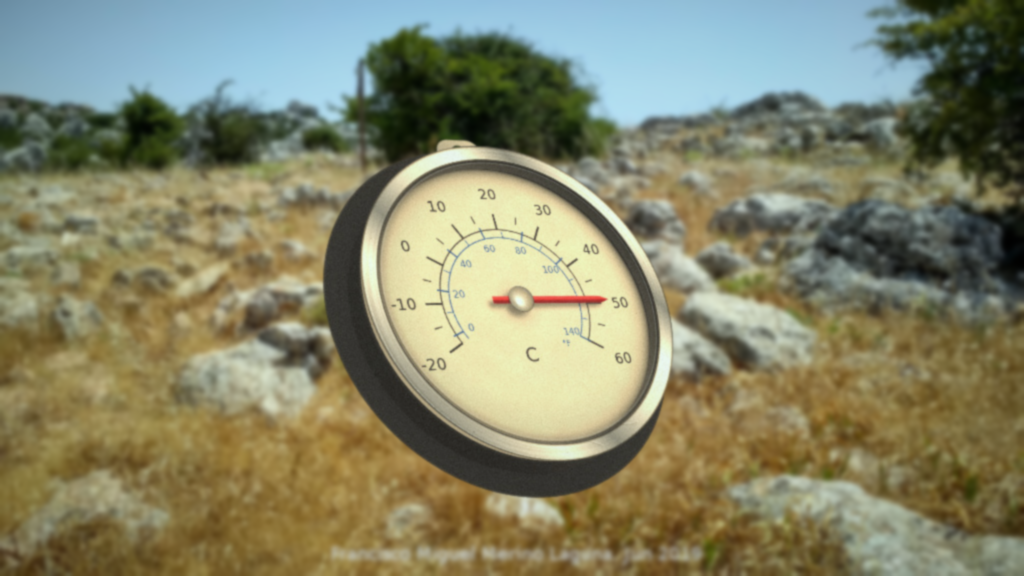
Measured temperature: 50 °C
